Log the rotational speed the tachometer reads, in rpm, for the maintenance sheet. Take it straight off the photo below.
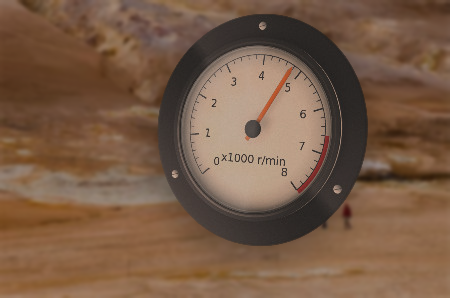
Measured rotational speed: 4800 rpm
